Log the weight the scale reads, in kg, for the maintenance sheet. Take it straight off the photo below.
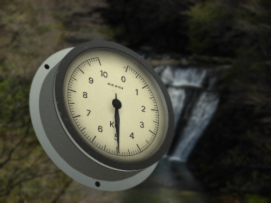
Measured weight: 5 kg
